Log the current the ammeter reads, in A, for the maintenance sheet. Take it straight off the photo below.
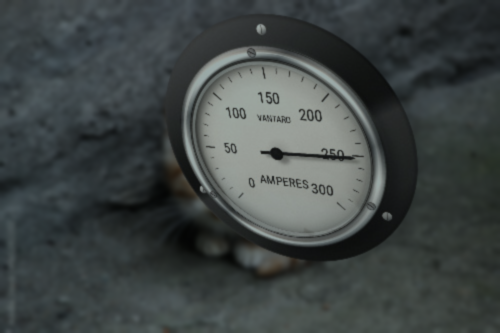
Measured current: 250 A
